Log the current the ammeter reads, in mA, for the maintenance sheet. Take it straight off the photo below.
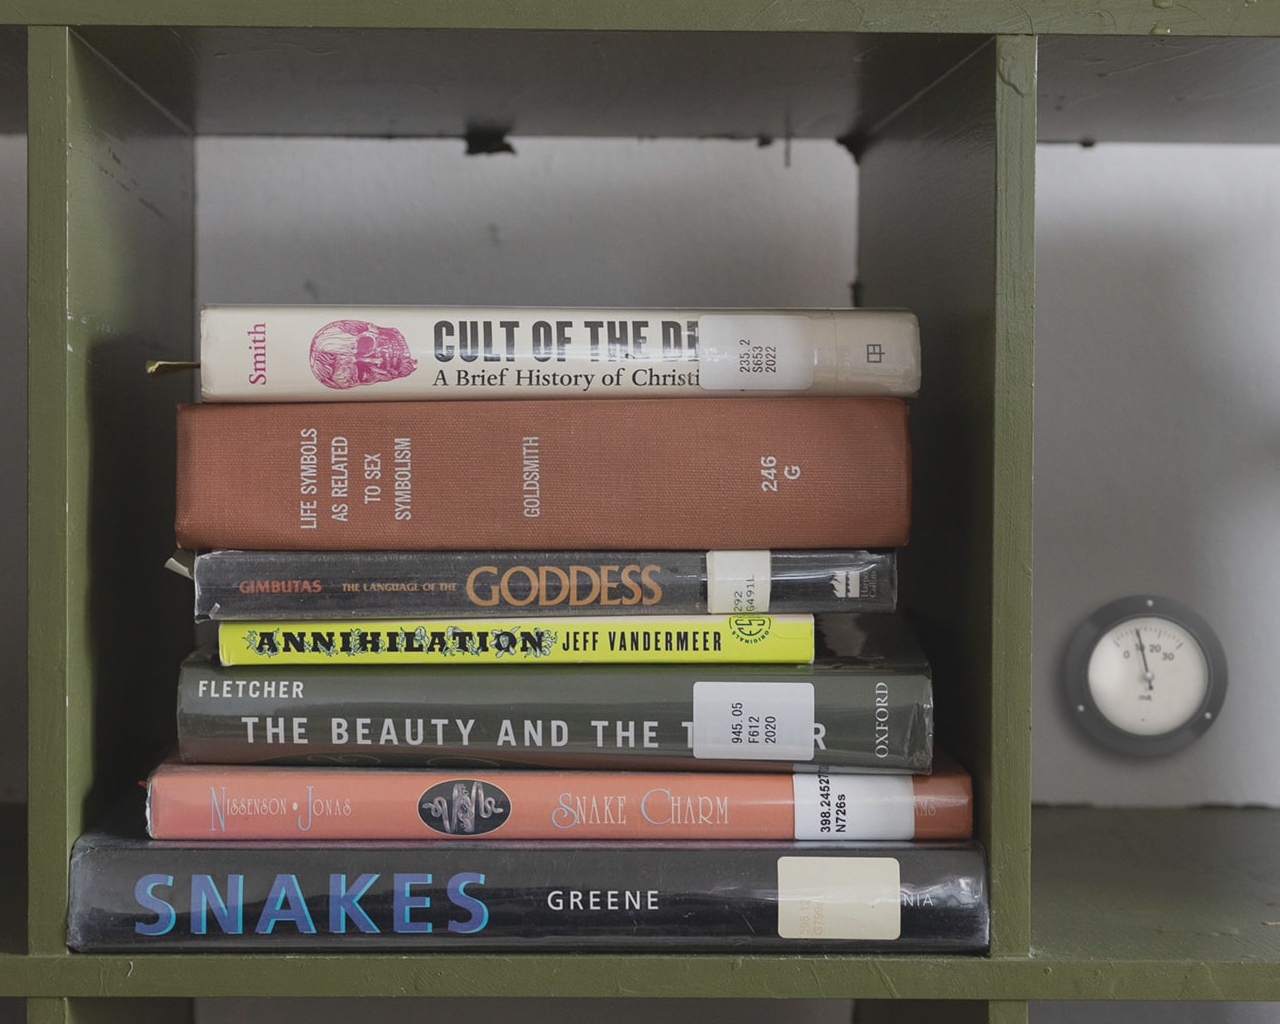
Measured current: 10 mA
